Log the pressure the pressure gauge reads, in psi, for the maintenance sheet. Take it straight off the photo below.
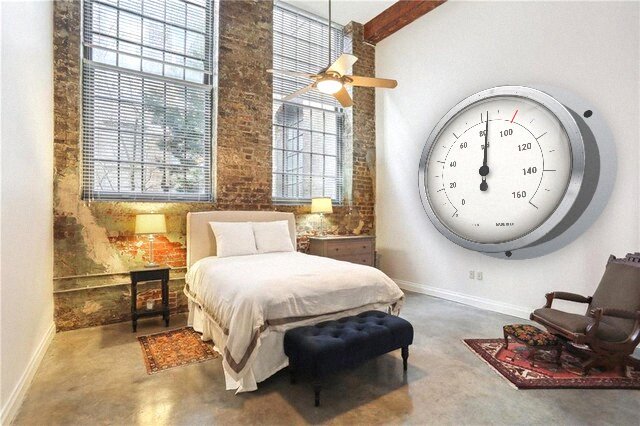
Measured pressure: 85 psi
